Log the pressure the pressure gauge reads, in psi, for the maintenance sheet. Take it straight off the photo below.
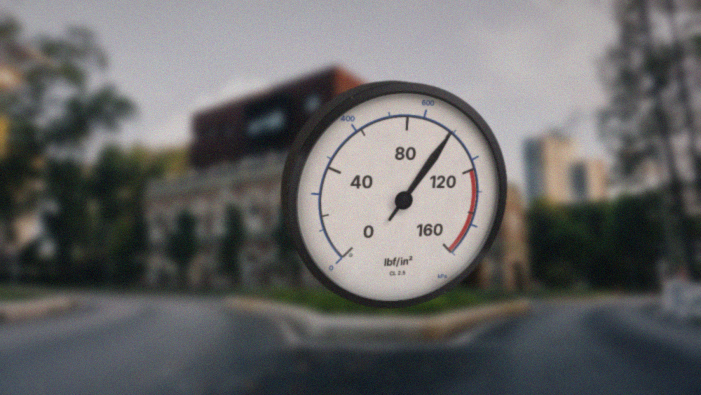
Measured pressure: 100 psi
